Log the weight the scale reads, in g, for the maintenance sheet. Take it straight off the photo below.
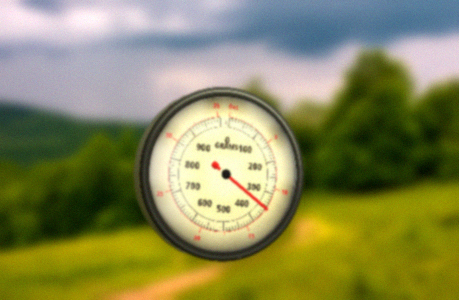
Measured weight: 350 g
